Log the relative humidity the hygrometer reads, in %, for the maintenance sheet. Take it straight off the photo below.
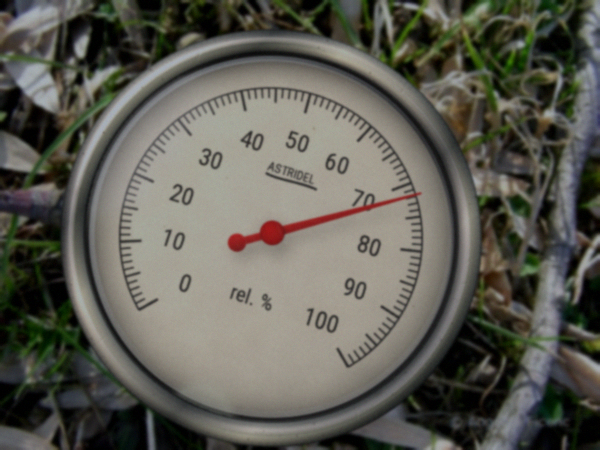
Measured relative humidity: 72 %
